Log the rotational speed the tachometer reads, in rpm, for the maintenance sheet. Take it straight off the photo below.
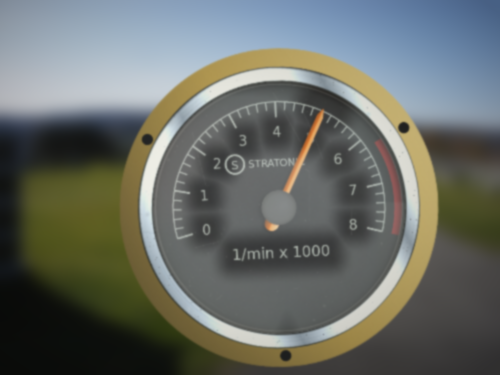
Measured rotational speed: 5000 rpm
